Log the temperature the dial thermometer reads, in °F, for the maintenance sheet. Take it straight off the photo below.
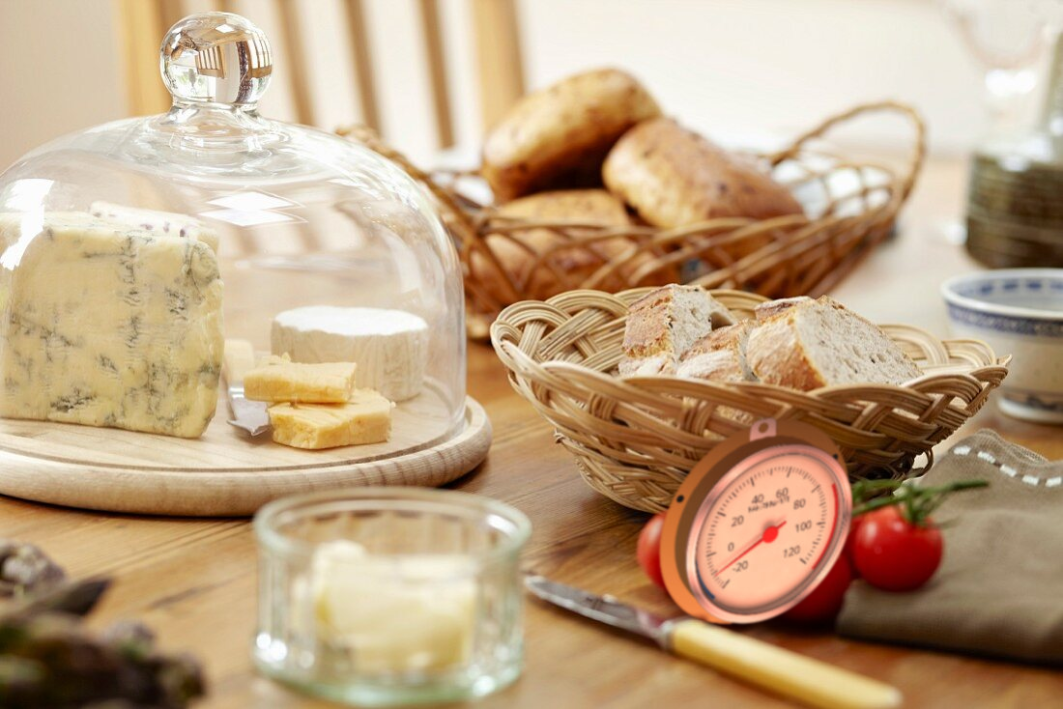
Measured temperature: -10 °F
